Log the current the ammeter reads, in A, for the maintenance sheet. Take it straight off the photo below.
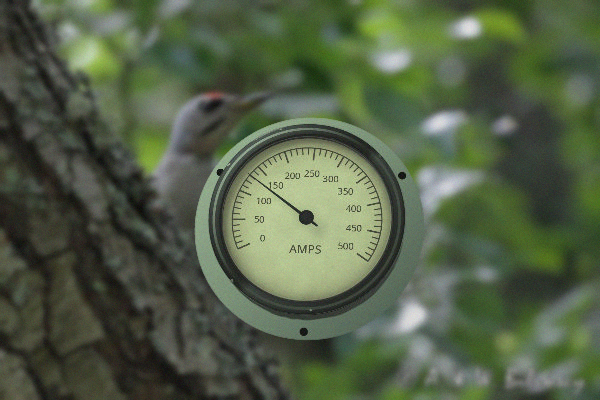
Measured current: 130 A
